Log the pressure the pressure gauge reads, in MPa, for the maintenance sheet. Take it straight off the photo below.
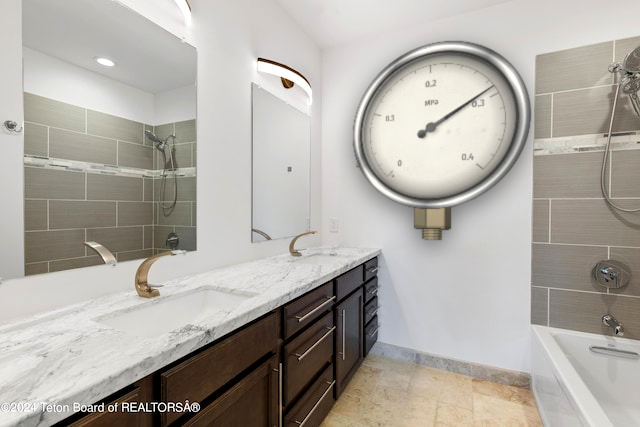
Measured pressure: 0.29 MPa
